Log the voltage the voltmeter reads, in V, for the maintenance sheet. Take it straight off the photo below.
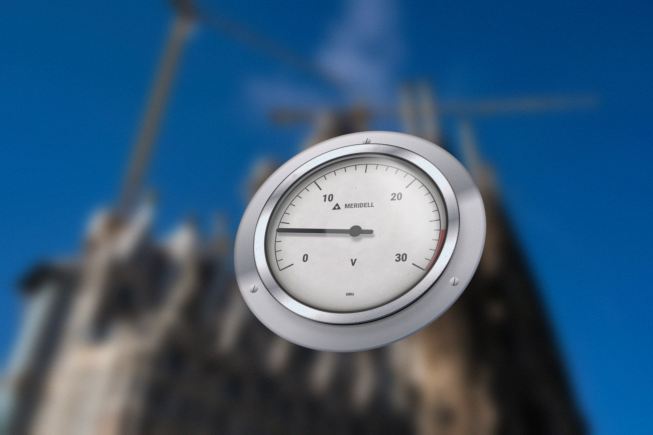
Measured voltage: 4 V
